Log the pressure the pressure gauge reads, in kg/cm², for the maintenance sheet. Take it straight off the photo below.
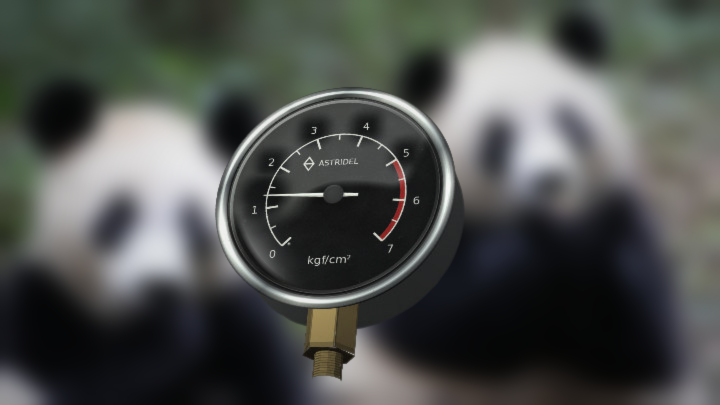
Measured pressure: 1.25 kg/cm²
